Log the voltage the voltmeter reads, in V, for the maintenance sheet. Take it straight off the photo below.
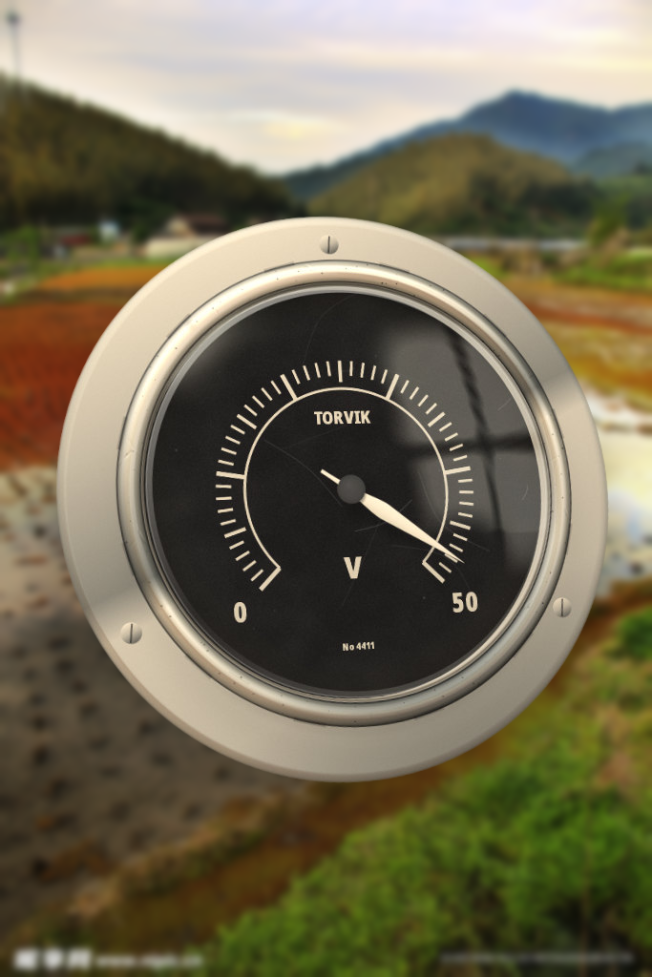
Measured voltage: 48 V
